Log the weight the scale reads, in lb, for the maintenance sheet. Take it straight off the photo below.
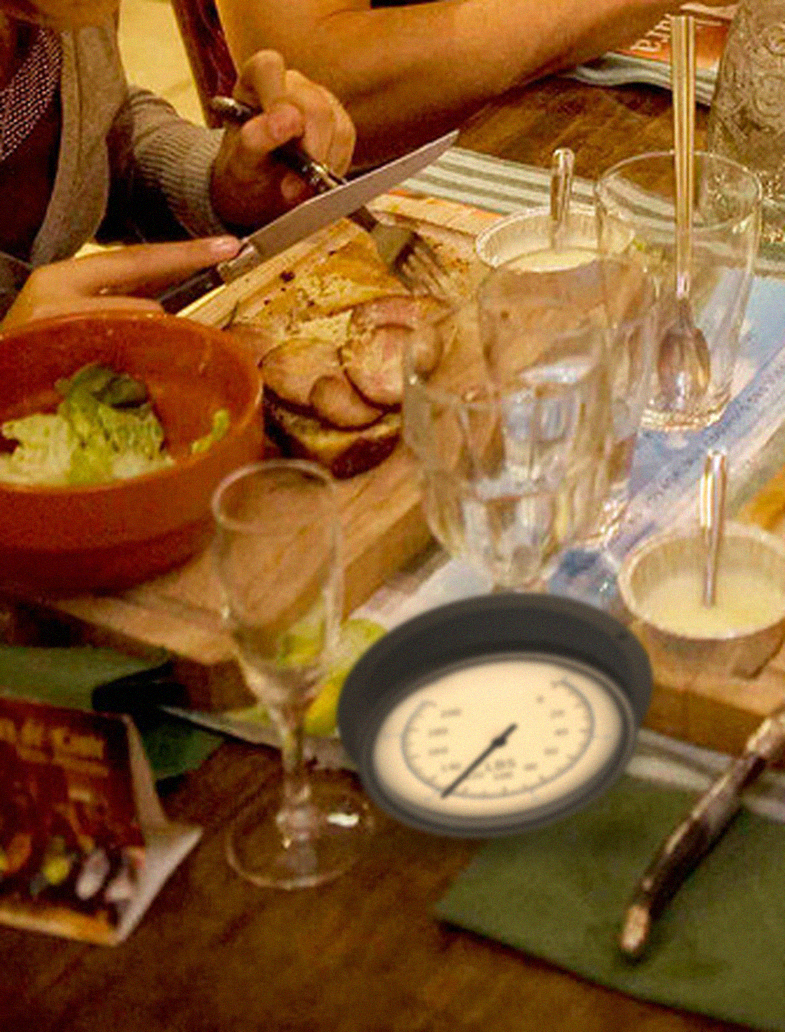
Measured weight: 130 lb
